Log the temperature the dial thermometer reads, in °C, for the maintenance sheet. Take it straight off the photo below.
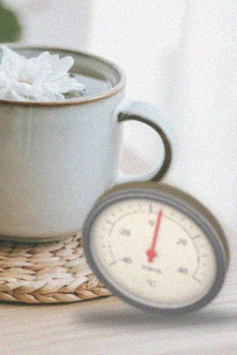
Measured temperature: 4 °C
